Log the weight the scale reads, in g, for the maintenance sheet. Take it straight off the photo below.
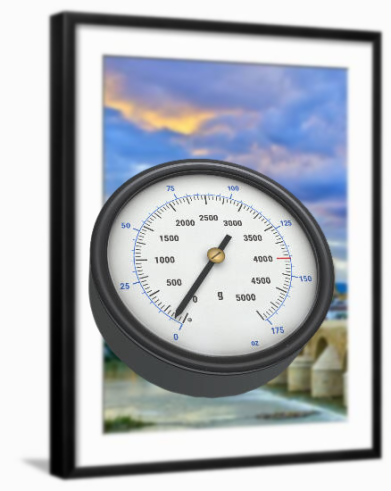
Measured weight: 100 g
